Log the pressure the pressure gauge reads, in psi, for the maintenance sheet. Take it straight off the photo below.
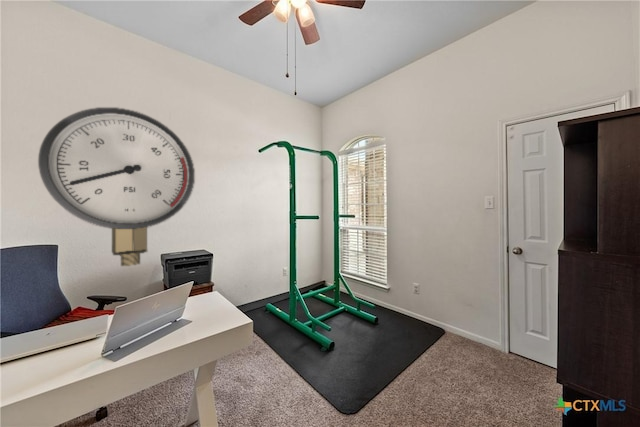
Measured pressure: 5 psi
